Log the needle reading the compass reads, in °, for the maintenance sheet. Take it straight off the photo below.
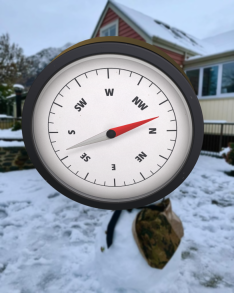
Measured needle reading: 340 °
